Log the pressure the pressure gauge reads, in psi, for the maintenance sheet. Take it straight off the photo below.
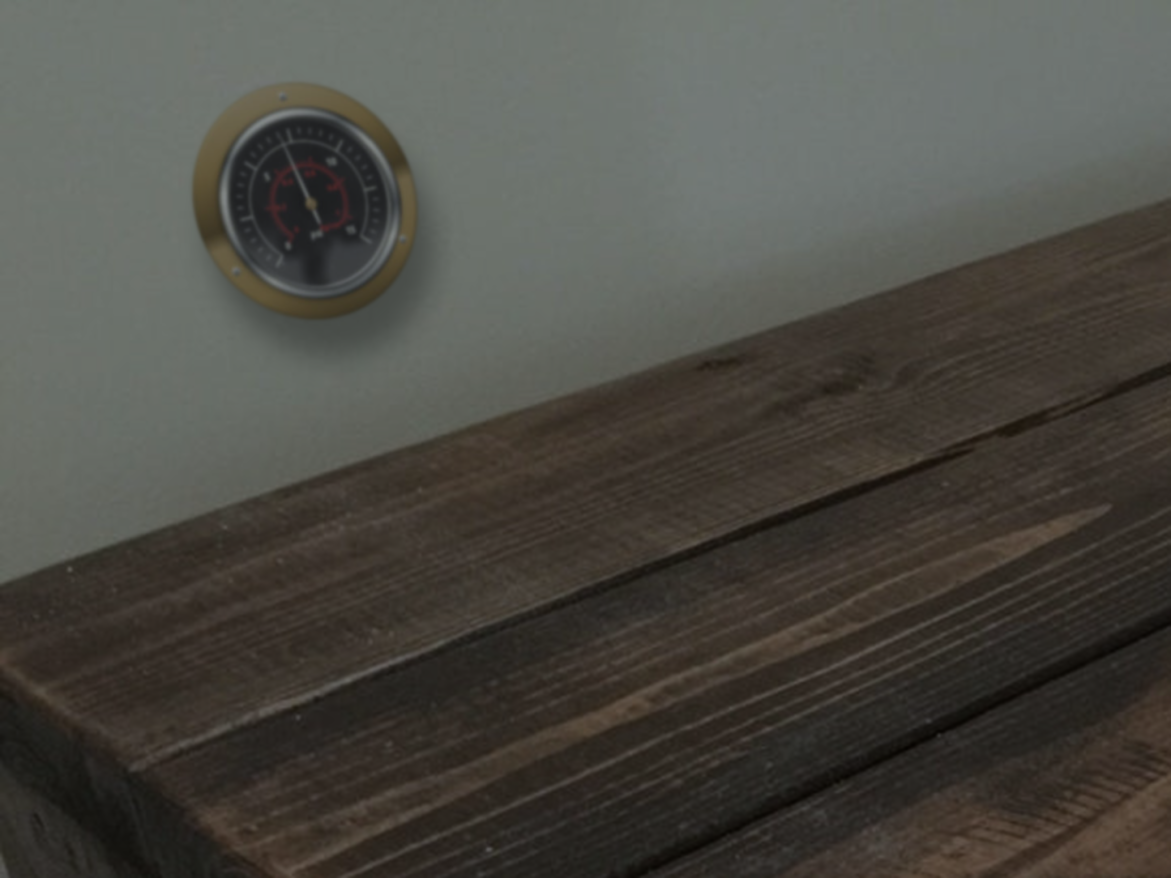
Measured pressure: 7 psi
